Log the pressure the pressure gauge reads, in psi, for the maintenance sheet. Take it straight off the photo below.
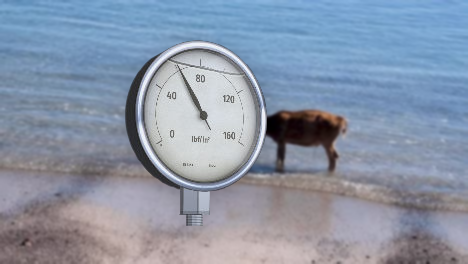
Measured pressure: 60 psi
